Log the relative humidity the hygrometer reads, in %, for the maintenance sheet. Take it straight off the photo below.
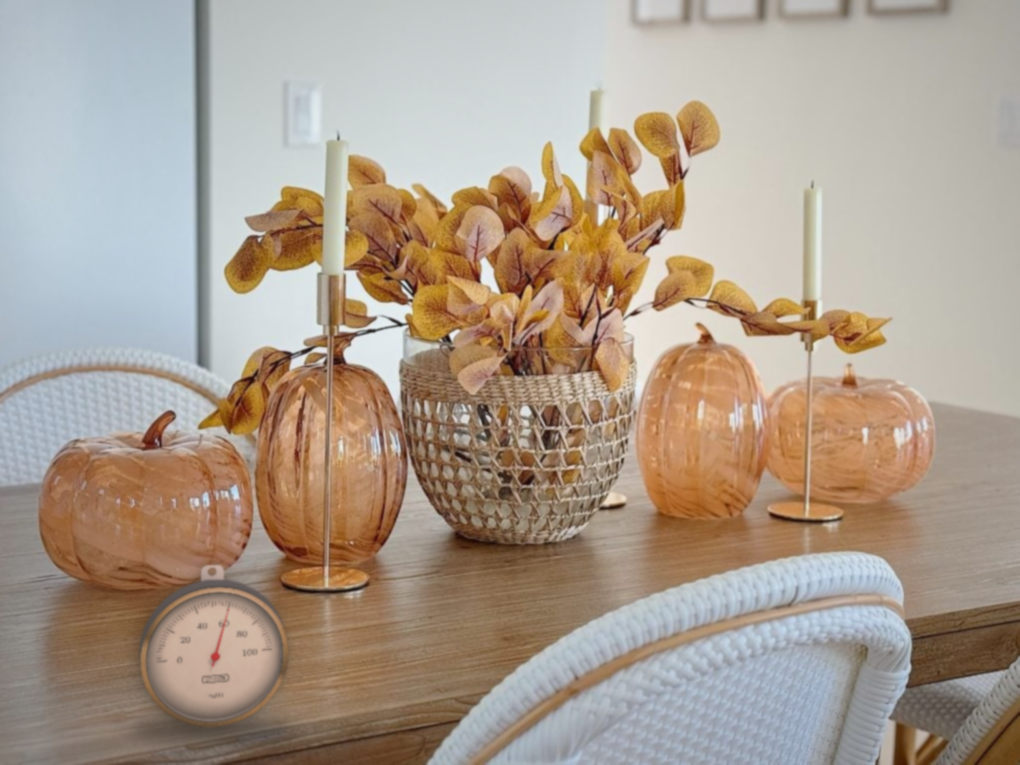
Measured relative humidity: 60 %
